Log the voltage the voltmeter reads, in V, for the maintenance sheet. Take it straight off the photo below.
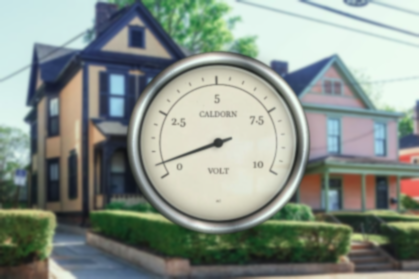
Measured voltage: 0.5 V
